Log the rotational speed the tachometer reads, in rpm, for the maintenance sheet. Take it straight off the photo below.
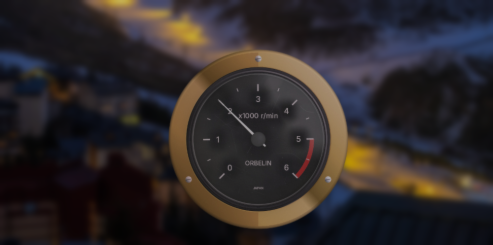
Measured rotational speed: 2000 rpm
